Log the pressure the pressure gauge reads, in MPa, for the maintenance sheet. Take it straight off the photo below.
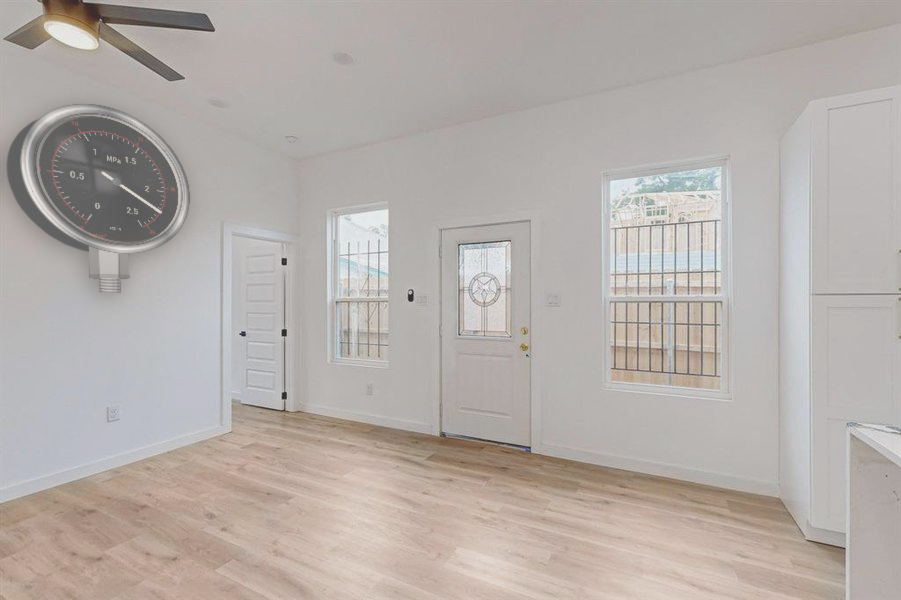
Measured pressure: 2.25 MPa
